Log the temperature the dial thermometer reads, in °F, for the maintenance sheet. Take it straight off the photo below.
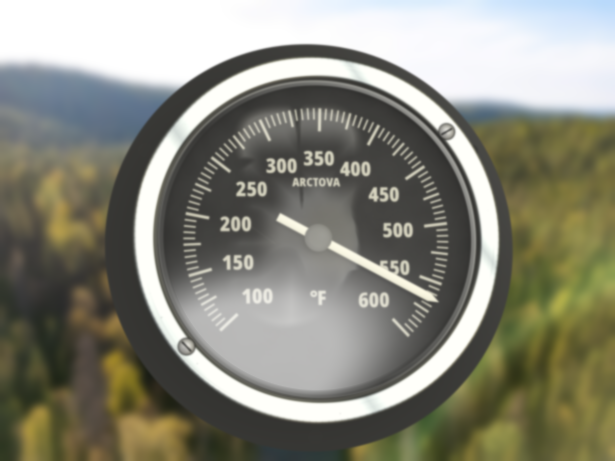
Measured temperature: 565 °F
